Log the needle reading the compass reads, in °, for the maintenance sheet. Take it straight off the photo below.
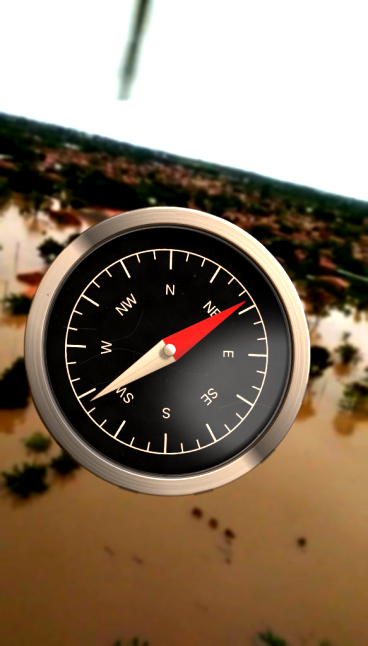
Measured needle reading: 55 °
